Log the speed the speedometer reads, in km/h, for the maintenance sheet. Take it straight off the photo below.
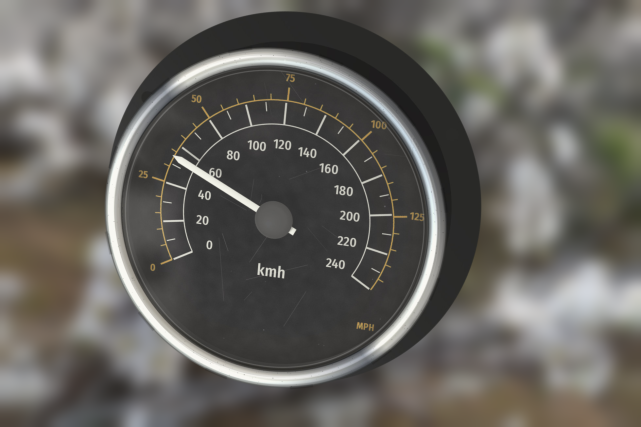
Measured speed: 55 km/h
